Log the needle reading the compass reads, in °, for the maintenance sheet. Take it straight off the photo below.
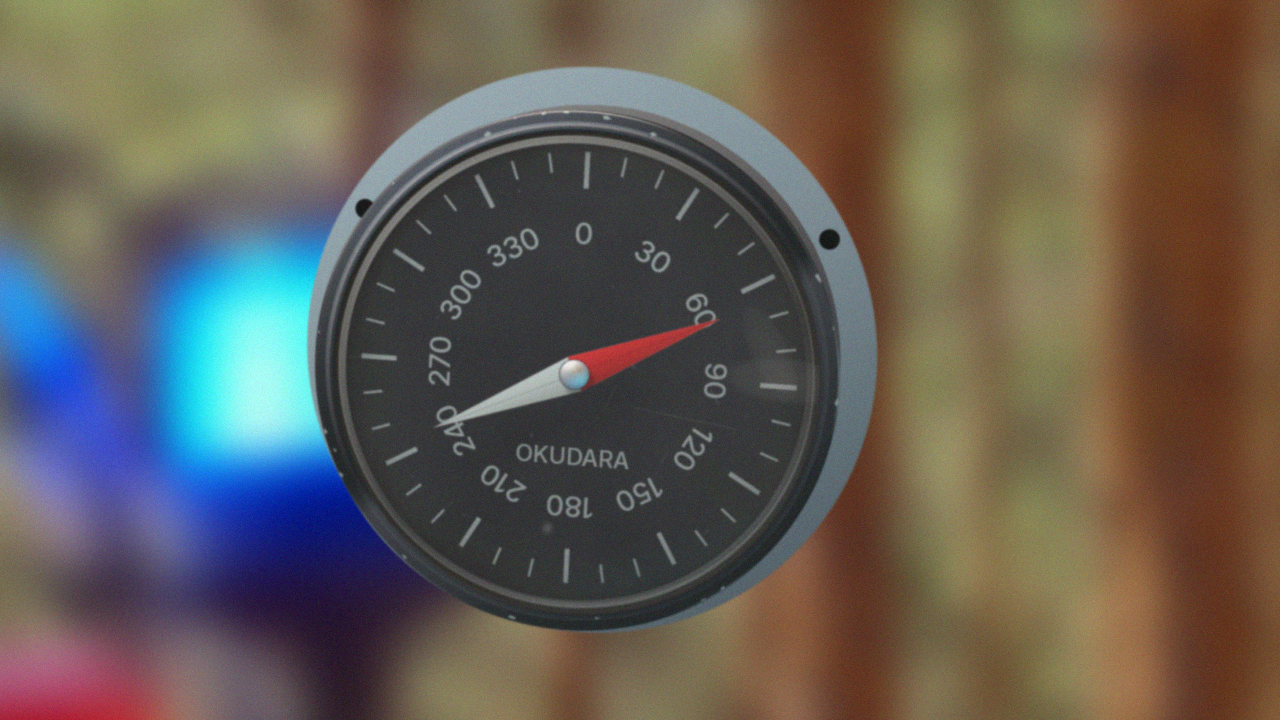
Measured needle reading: 65 °
